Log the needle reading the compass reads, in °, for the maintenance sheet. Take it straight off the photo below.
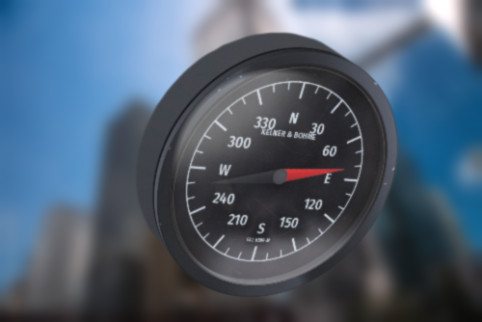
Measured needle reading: 80 °
